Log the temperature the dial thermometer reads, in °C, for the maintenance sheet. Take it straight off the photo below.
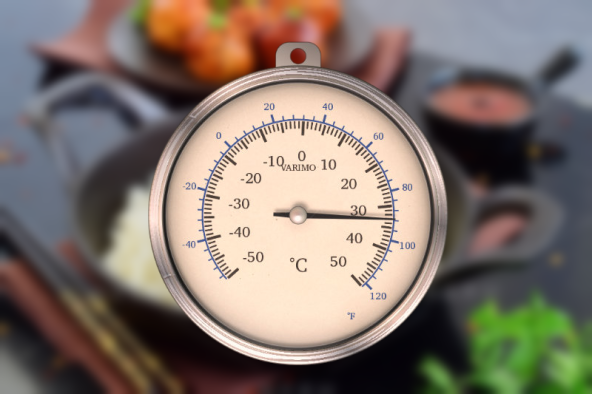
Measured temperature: 33 °C
